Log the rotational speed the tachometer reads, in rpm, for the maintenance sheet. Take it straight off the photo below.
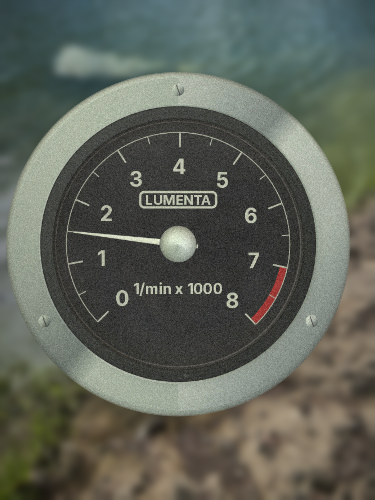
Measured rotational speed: 1500 rpm
